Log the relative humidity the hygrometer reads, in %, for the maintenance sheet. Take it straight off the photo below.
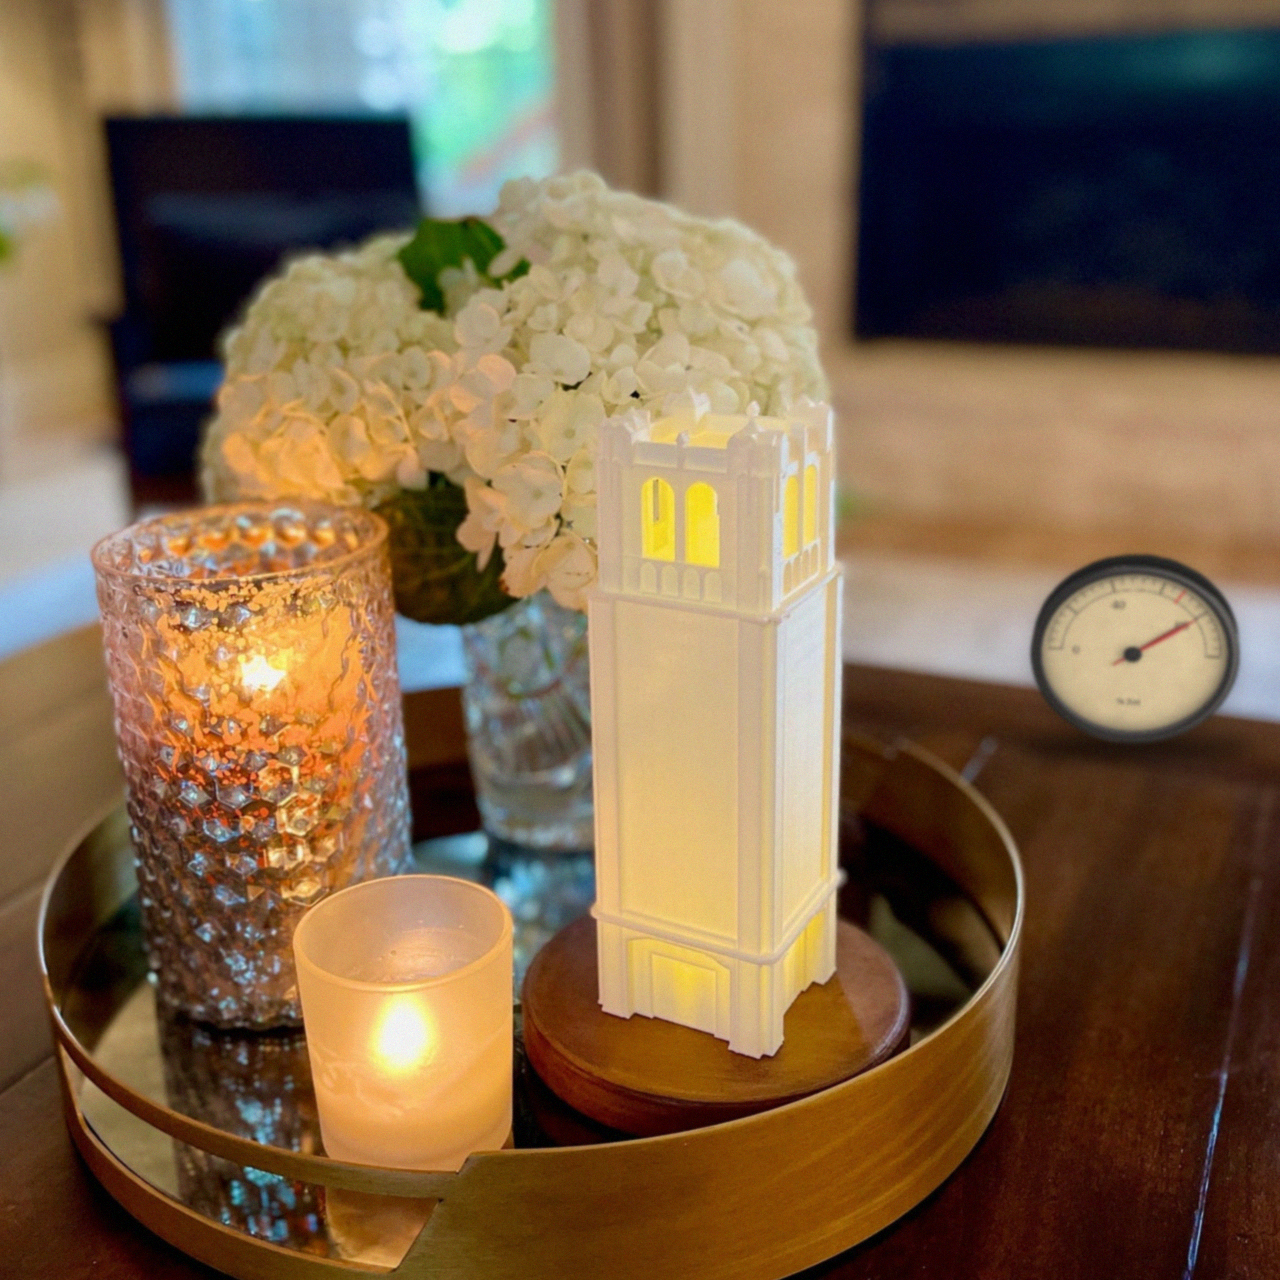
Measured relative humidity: 80 %
